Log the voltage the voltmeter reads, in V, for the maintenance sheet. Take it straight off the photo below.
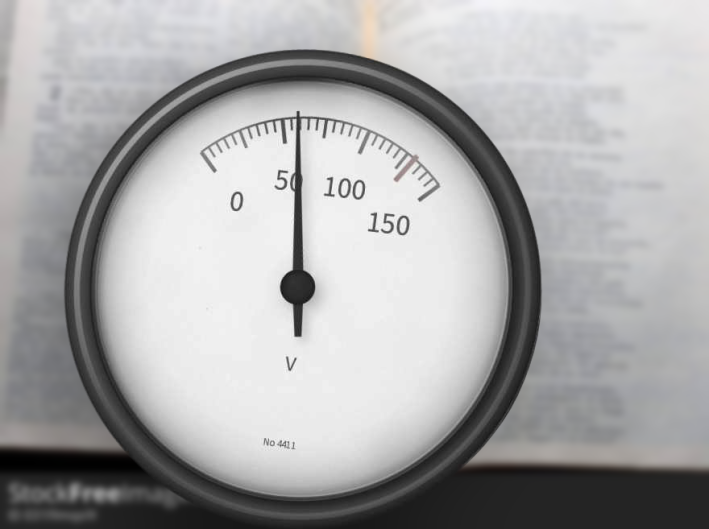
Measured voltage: 60 V
